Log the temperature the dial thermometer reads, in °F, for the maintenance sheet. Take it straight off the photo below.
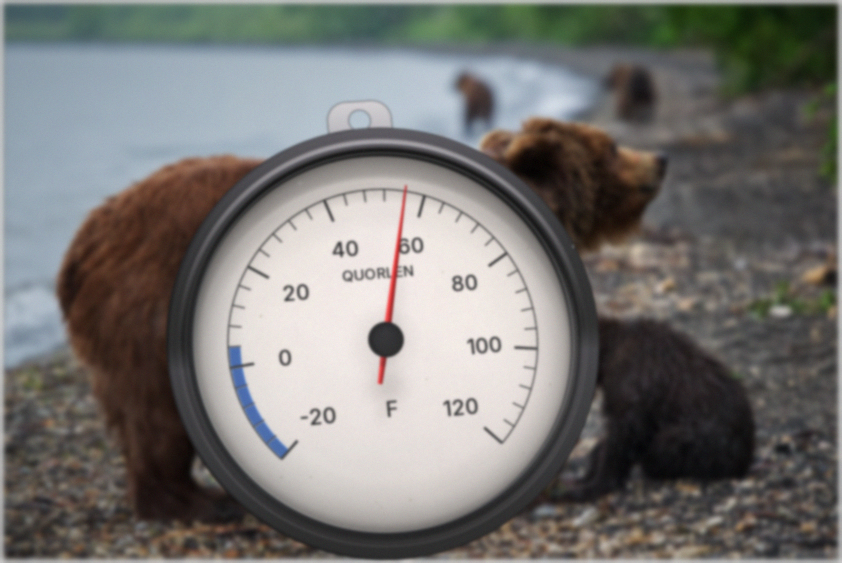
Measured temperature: 56 °F
